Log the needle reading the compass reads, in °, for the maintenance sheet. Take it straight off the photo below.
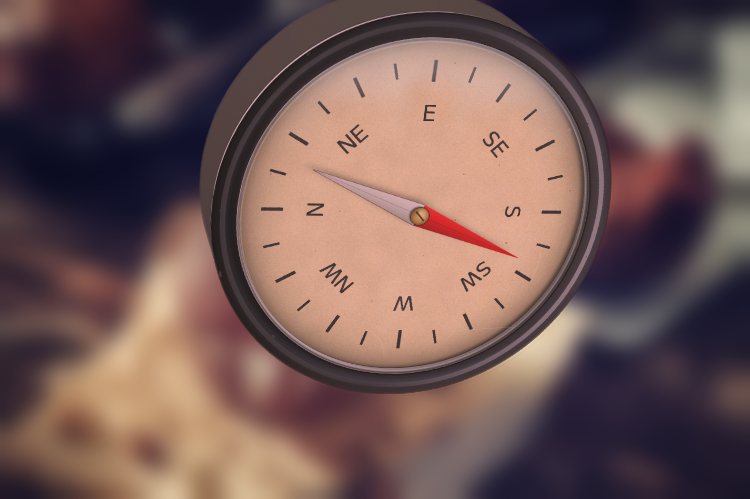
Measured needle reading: 202.5 °
